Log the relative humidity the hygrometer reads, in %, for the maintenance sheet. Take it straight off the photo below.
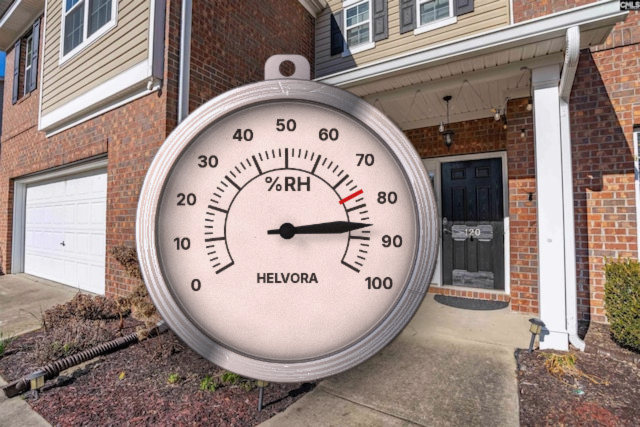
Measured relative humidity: 86 %
